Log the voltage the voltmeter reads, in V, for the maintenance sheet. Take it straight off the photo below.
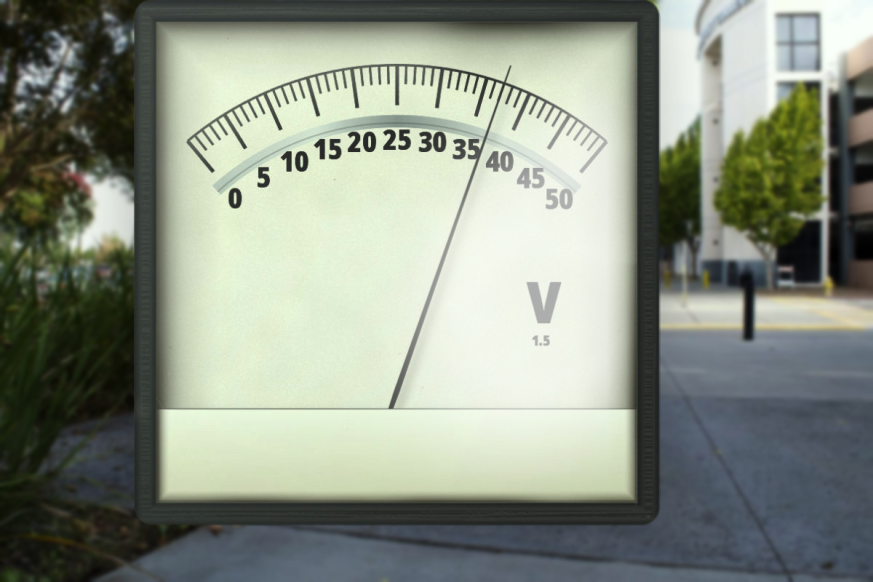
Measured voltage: 37 V
